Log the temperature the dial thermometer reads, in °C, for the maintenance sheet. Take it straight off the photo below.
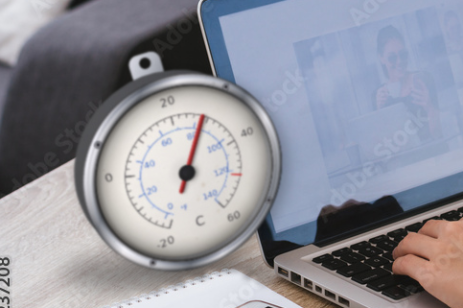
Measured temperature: 28 °C
